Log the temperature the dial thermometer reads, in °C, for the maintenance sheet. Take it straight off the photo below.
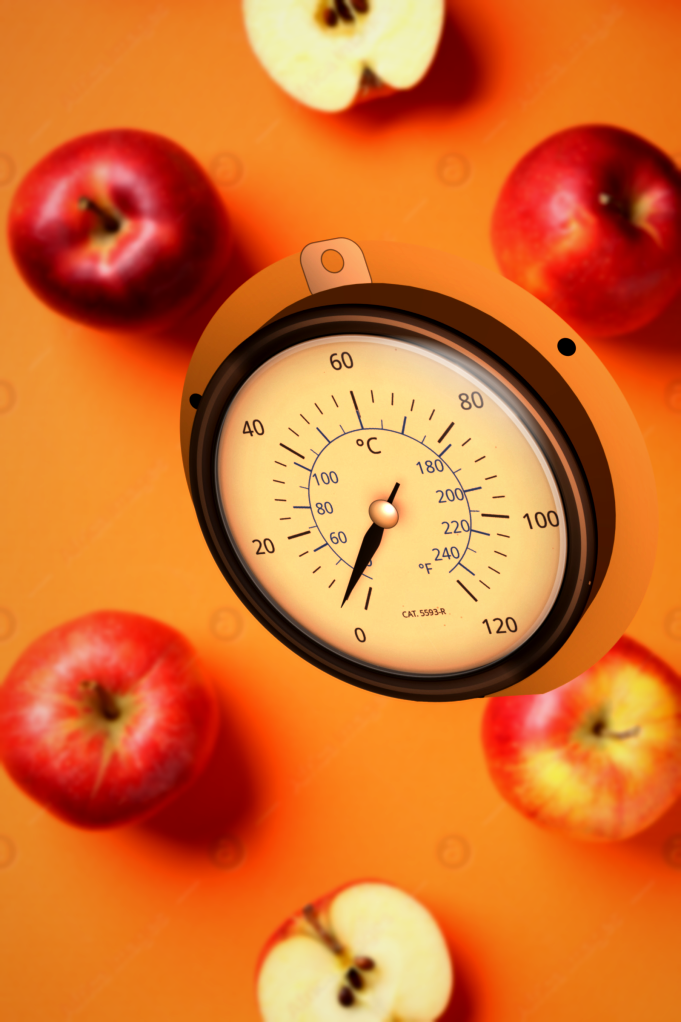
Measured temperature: 4 °C
